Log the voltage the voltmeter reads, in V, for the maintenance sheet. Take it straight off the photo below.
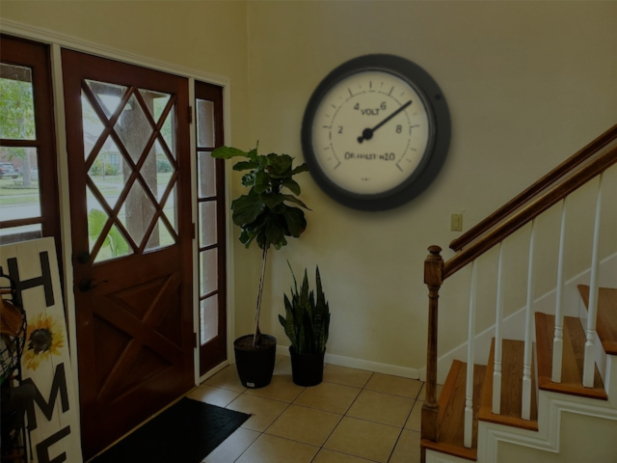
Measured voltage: 7 V
